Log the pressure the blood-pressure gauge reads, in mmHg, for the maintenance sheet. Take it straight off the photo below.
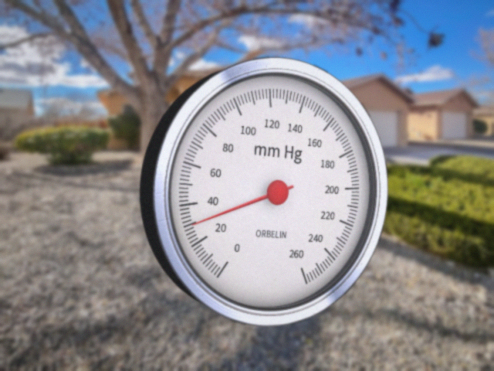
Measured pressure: 30 mmHg
